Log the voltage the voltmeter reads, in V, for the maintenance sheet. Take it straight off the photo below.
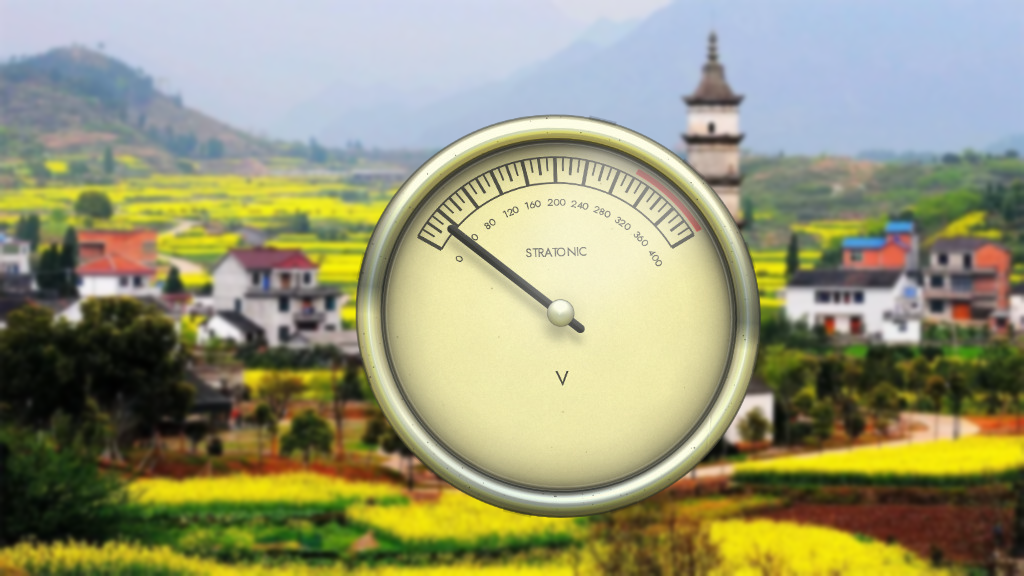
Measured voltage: 30 V
